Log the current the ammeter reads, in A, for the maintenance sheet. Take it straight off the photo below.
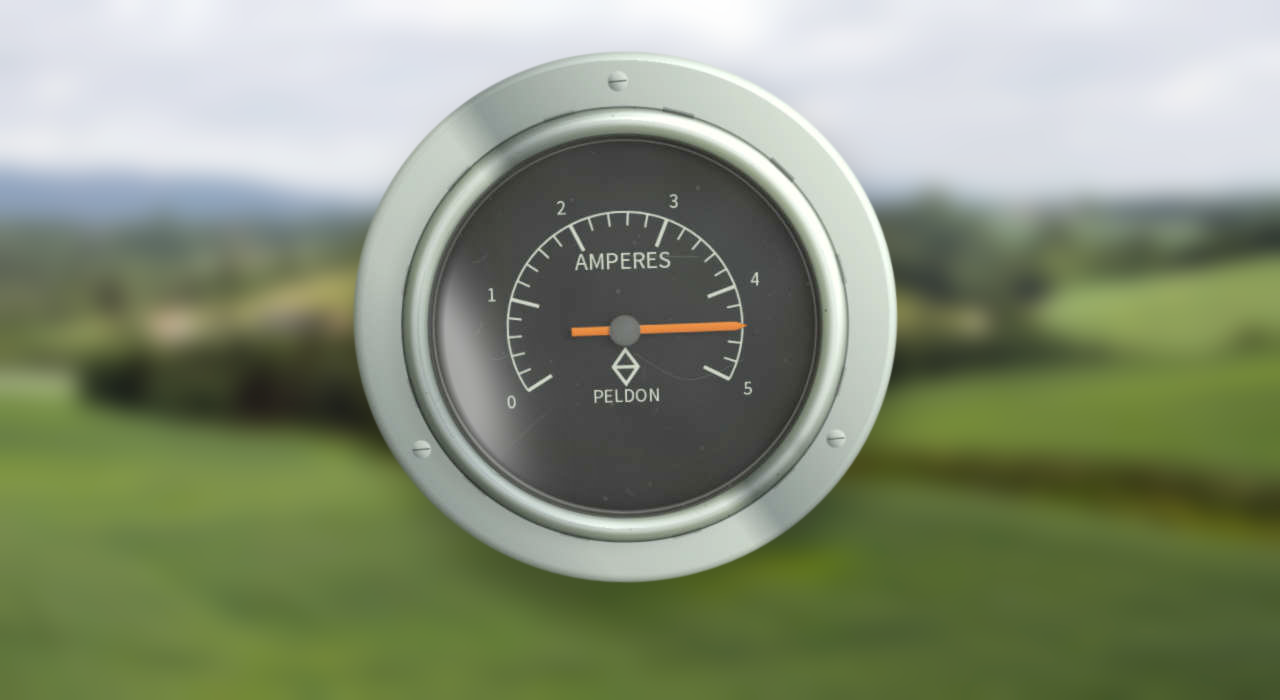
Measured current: 4.4 A
